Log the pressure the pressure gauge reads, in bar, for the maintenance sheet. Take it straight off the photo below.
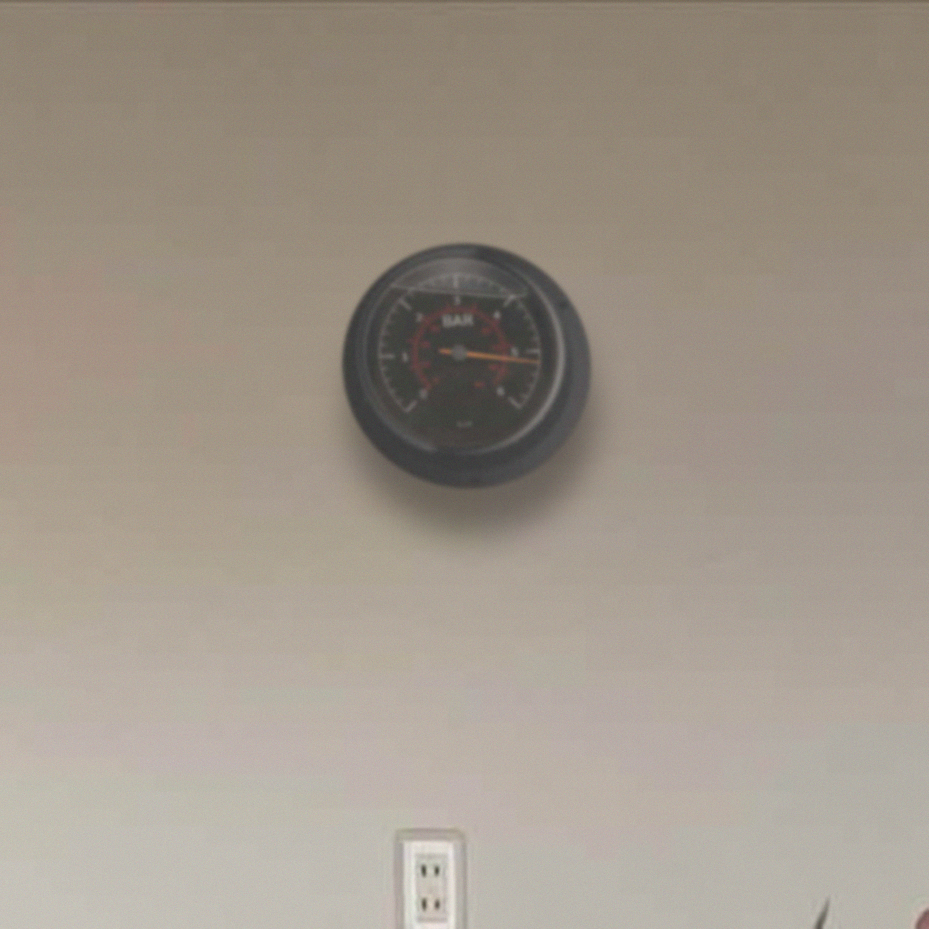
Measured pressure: 5.2 bar
